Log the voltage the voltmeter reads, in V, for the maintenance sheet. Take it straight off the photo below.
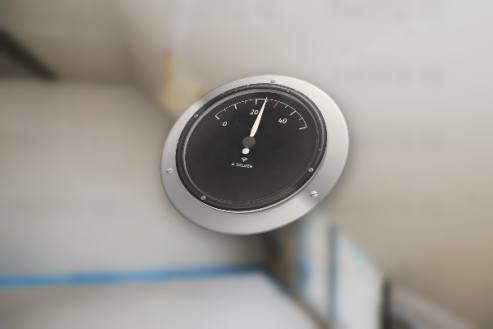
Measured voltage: 25 V
